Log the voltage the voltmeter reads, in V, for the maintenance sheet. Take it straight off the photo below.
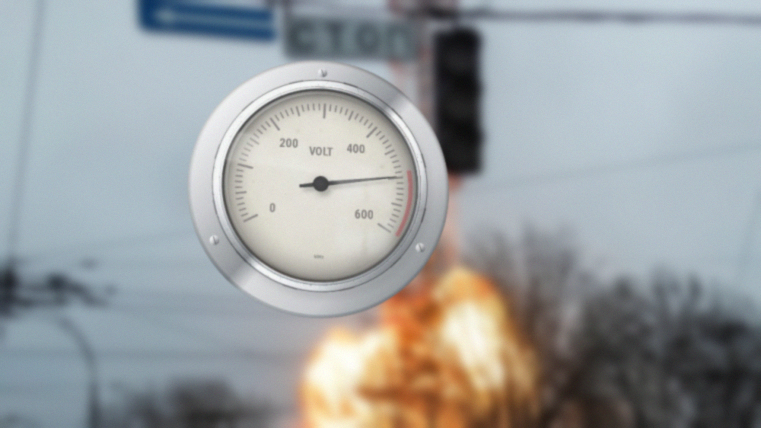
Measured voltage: 500 V
